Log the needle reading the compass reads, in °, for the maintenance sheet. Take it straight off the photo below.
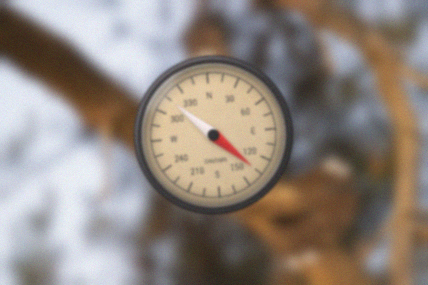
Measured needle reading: 135 °
